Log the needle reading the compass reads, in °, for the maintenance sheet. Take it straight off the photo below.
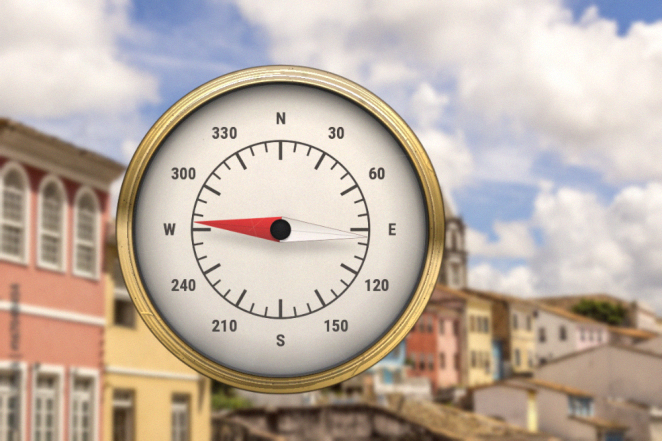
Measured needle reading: 275 °
